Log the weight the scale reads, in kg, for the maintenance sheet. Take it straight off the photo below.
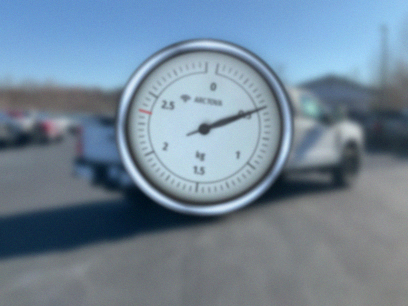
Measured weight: 0.5 kg
